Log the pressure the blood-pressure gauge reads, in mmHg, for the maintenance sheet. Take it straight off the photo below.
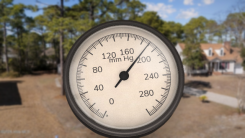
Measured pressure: 190 mmHg
